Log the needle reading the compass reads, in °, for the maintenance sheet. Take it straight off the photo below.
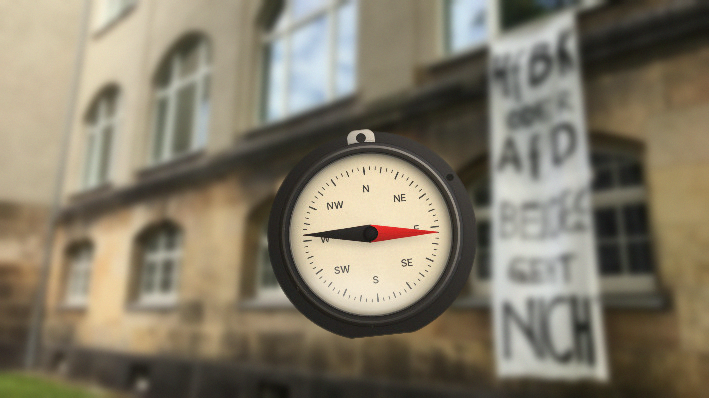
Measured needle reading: 95 °
